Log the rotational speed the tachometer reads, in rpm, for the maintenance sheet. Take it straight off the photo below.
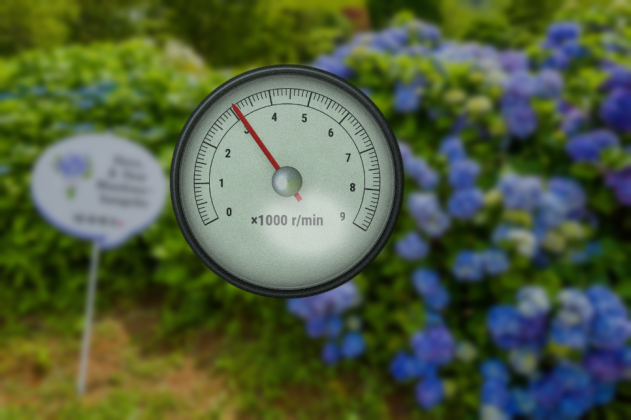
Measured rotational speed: 3100 rpm
